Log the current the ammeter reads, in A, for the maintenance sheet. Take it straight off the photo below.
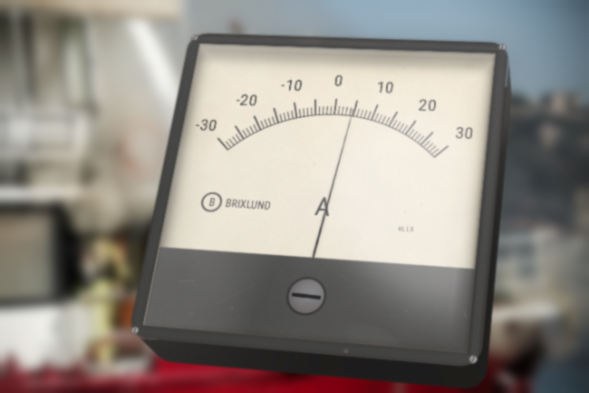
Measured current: 5 A
